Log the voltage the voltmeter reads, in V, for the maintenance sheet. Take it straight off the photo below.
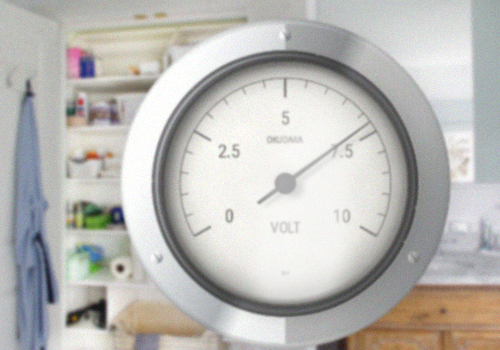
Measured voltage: 7.25 V
